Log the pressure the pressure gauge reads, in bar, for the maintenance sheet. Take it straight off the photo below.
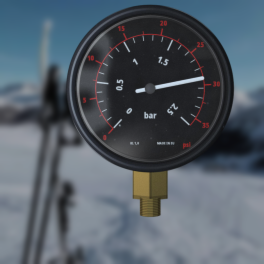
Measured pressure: 2 bar
